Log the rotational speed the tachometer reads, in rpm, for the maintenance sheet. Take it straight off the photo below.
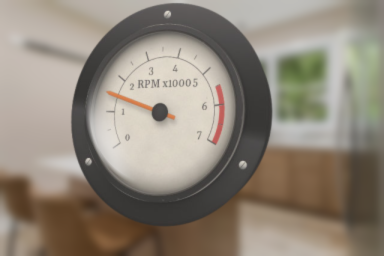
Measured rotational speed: 1500 rpm
